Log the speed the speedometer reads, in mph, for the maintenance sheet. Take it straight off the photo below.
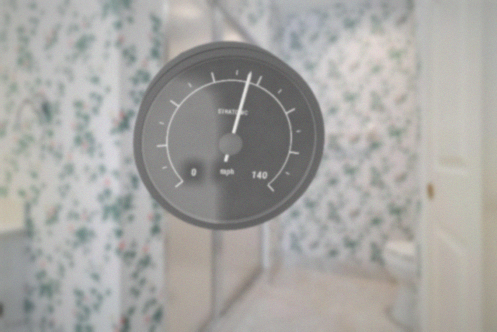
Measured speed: 75 mph
